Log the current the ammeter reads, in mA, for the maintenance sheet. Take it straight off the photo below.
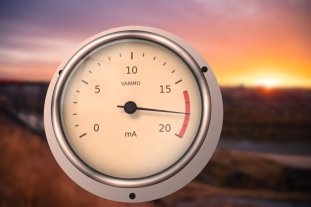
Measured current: 18 mA
